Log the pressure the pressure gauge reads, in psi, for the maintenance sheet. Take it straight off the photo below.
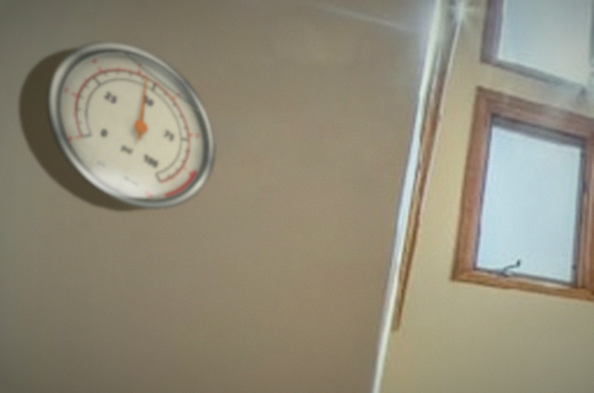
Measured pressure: 45 psi
